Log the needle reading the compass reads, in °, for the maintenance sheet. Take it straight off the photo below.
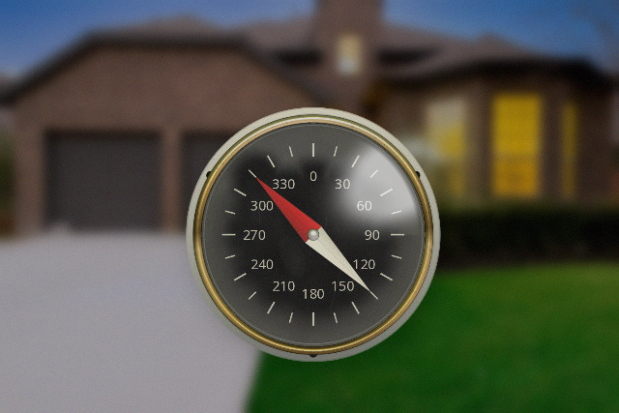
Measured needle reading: 315 °
